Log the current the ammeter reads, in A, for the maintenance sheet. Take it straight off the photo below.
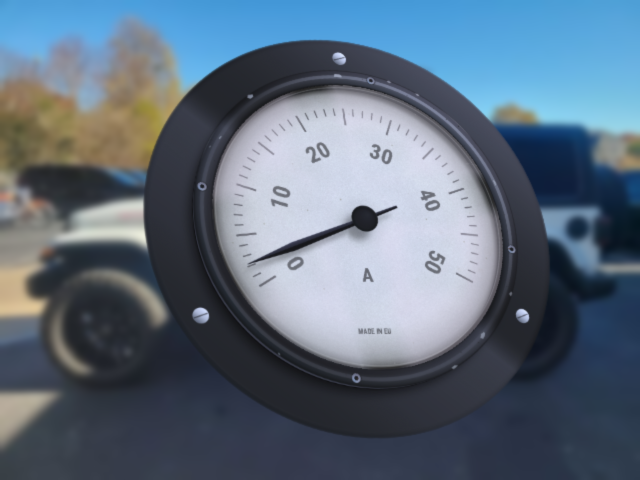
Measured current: 2 A
